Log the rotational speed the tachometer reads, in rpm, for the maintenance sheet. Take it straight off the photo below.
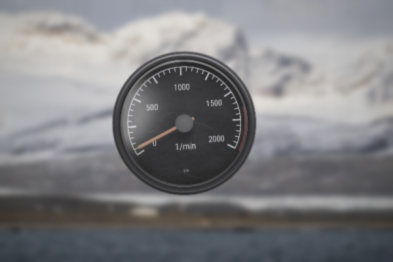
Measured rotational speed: 50 rpm
